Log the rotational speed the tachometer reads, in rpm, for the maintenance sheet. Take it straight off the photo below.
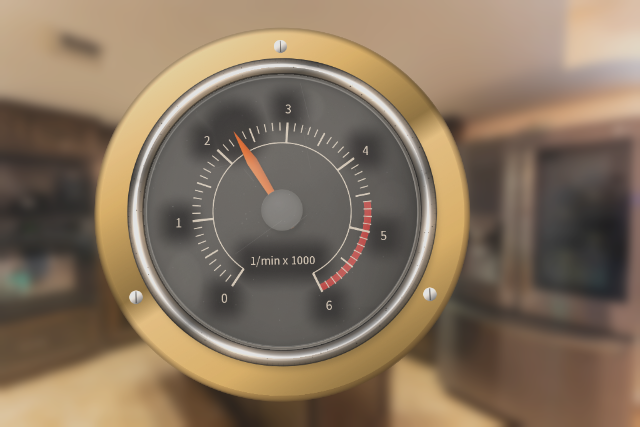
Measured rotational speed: 2300 rpm
